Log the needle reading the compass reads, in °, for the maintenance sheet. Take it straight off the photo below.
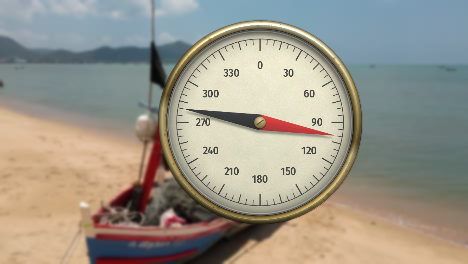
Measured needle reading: 100 °
